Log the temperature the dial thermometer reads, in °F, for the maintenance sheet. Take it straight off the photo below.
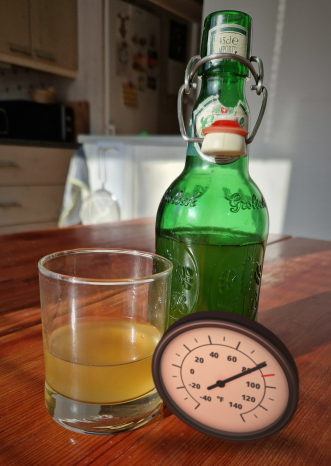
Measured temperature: 80 °F
